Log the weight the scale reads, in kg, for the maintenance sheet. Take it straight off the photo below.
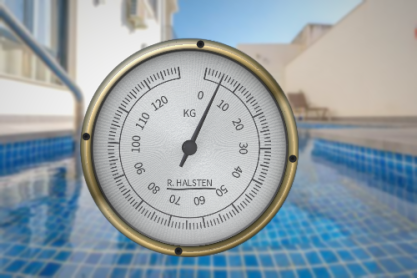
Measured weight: 5 kg
